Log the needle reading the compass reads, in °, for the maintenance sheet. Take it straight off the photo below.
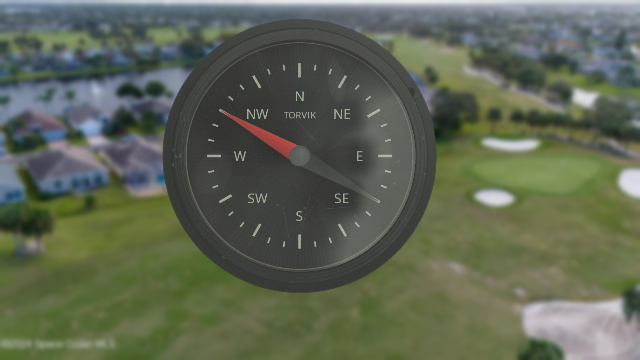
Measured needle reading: 300 °
